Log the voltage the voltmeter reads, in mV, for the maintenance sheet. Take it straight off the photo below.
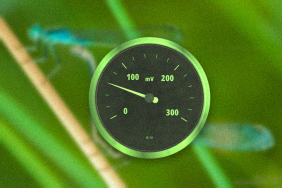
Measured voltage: 60 mV
